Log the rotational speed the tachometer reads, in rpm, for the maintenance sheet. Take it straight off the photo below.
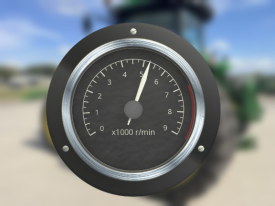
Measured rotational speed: 5250 rpm
